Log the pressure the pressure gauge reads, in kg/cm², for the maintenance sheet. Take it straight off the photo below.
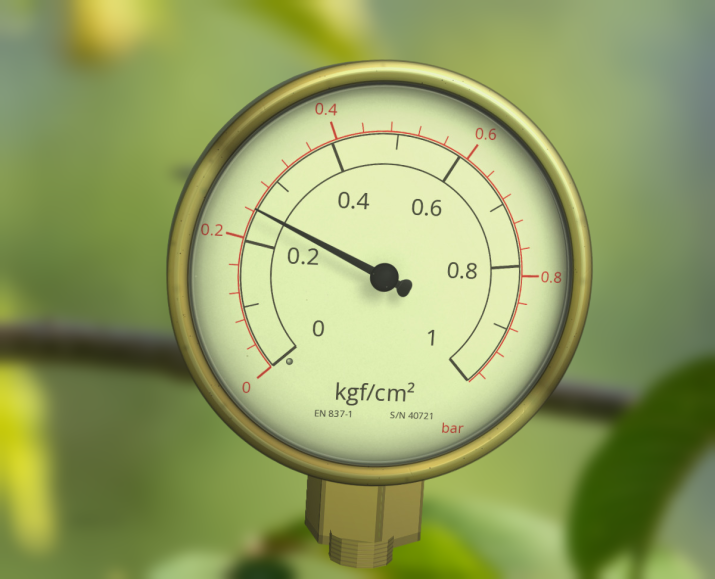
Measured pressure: 0.25 kg/cm²
